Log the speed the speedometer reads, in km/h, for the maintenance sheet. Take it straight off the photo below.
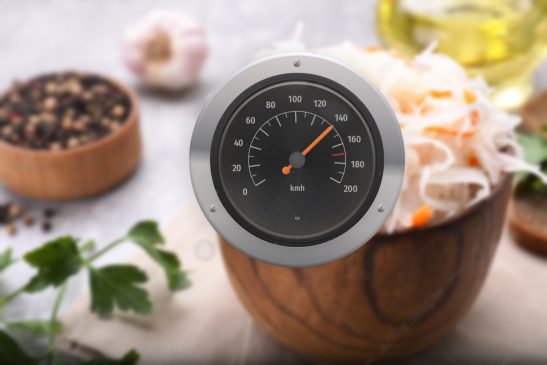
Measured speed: 140 km/h
